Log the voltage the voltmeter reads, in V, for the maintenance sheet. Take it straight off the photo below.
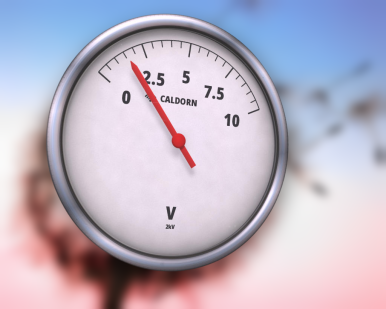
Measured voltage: 1.5 V
